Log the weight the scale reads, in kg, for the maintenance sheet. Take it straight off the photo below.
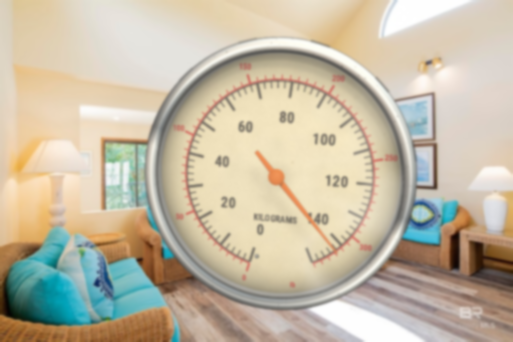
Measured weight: 142 kg
